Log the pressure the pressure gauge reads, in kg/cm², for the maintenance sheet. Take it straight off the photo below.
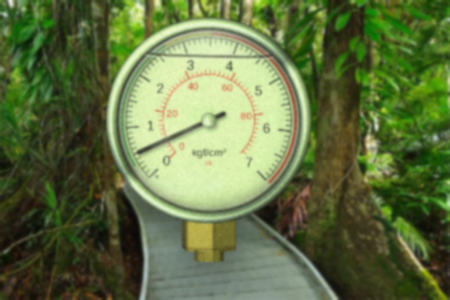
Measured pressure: 0.5 kg/cm²
